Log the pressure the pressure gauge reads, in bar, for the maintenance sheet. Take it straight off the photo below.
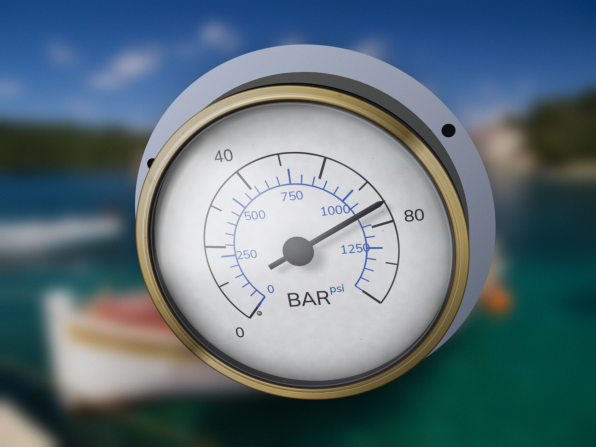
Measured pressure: 75 bar
